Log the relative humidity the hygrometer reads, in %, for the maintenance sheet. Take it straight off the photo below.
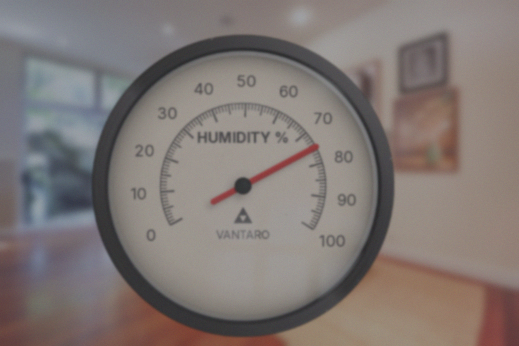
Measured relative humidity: 75 %
